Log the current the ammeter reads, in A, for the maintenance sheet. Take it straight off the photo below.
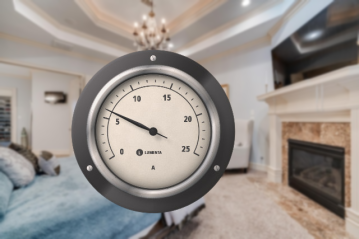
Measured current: 6 A
